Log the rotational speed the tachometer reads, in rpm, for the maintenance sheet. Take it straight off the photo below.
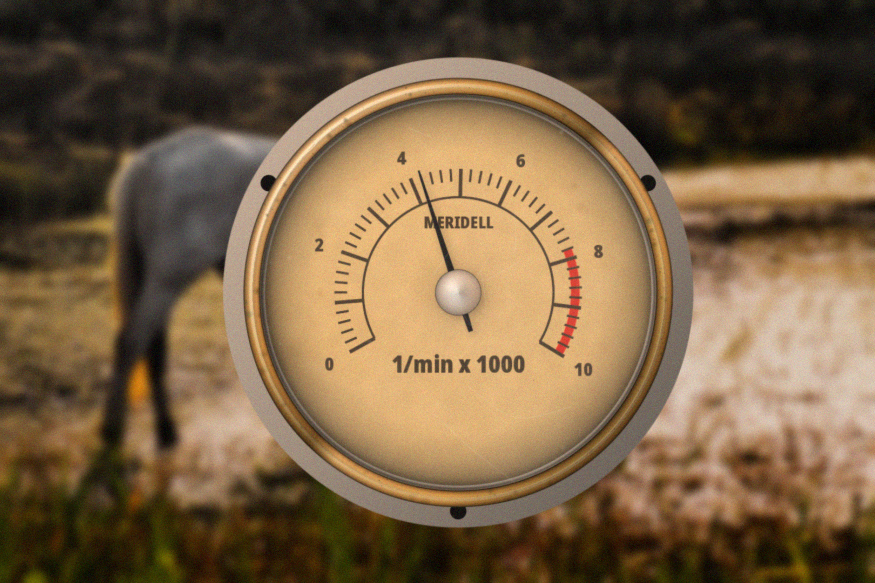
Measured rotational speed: 4200 rpm
